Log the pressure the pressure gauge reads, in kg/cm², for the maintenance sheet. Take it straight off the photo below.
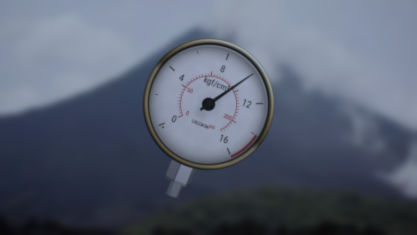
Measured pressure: 10 kg/cm²
